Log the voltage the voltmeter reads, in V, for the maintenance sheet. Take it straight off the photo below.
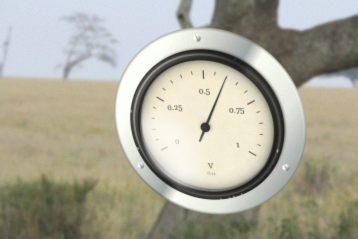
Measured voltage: 0.6 V
